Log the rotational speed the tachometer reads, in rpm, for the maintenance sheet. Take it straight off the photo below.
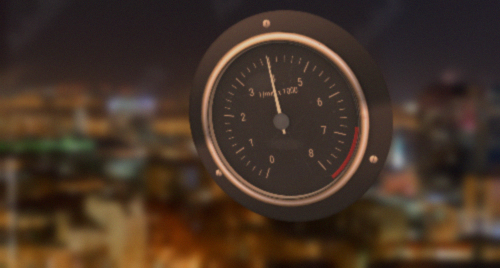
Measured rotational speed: 4000 rpm
